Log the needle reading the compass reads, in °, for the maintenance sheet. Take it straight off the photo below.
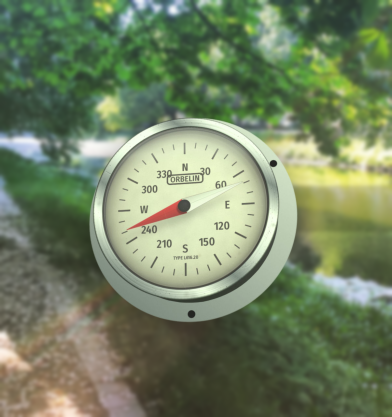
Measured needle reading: 250 °
